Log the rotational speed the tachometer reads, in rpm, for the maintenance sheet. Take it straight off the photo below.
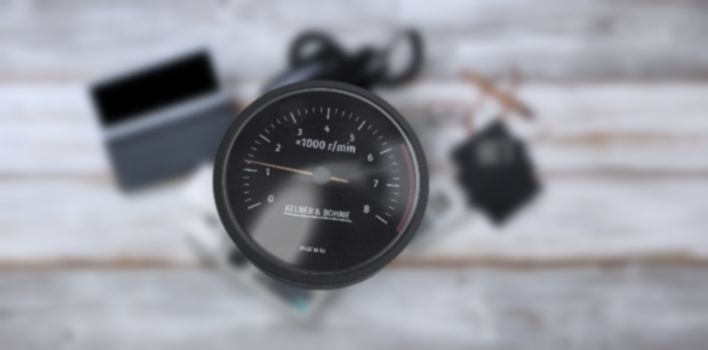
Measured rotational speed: 1200 rpm
